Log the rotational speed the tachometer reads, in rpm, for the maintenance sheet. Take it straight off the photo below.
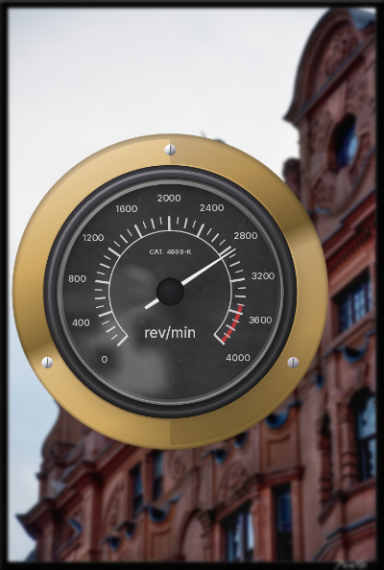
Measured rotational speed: 2850 rpm
